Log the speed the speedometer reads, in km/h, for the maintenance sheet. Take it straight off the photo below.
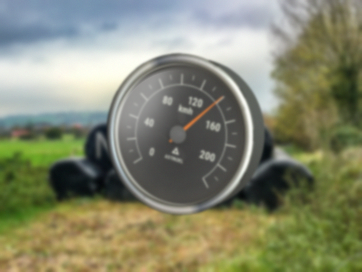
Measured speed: 140 km/h
